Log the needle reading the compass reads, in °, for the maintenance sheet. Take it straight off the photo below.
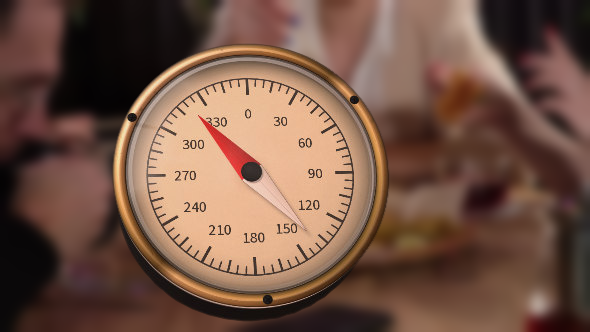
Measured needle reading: 320 °
